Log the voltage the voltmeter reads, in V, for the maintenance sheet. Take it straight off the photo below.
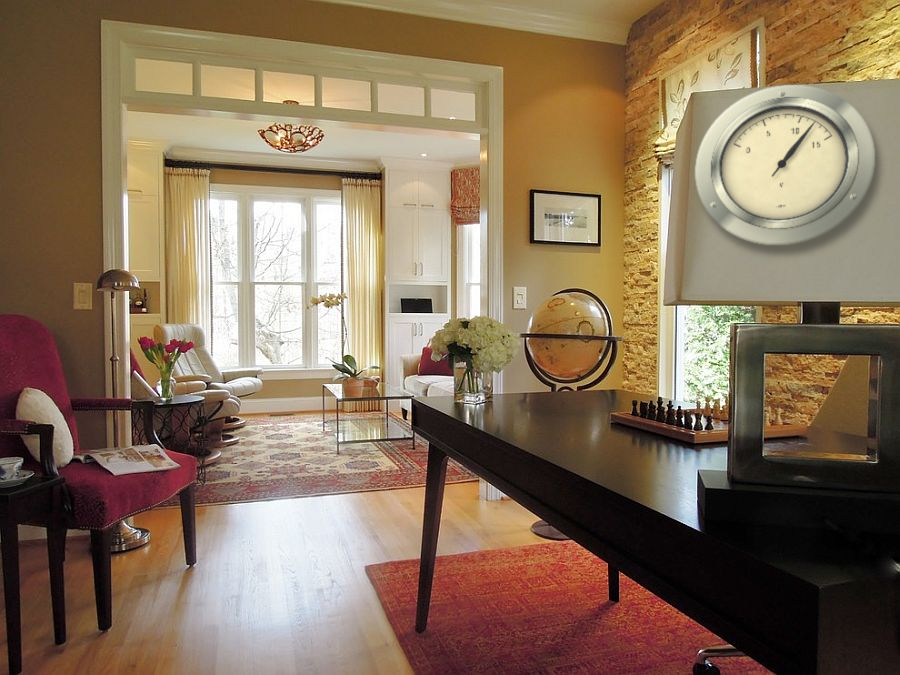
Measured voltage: 12 V
